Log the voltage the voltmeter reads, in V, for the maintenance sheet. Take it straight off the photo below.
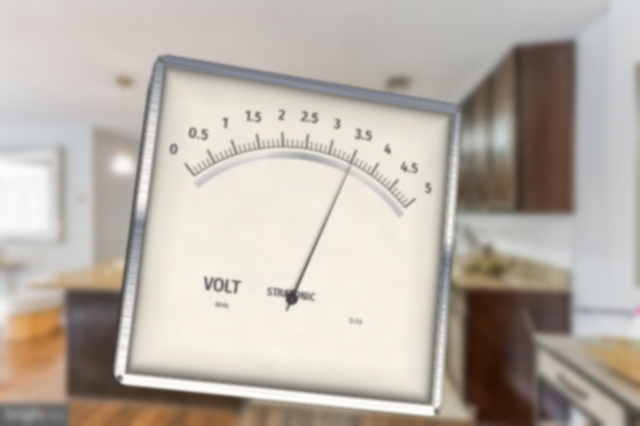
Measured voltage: 3.5 V
